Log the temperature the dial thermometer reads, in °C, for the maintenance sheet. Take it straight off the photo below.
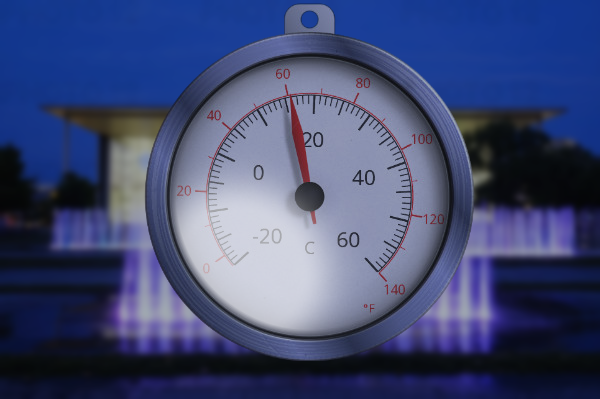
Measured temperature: 16 °C
